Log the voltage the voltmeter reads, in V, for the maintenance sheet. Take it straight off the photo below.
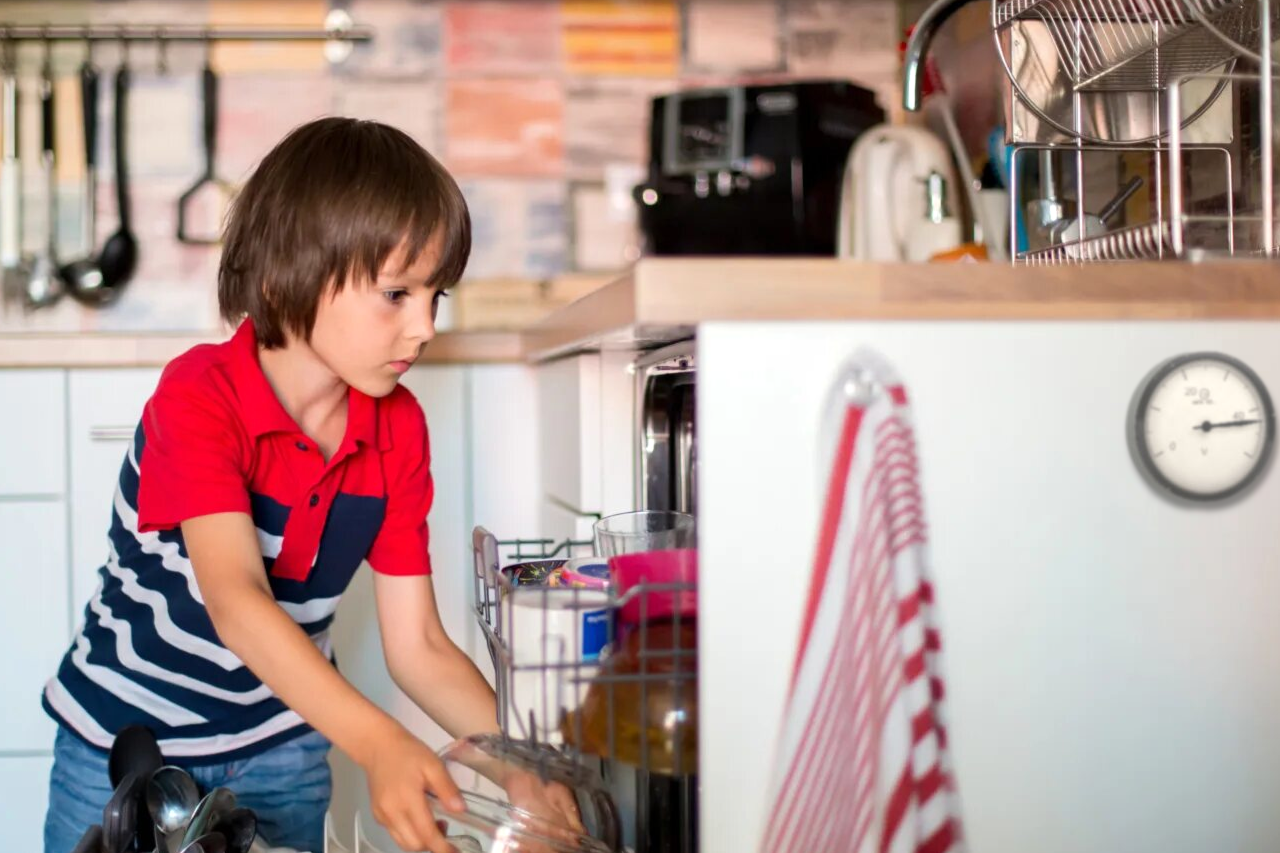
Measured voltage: 42.5 V
